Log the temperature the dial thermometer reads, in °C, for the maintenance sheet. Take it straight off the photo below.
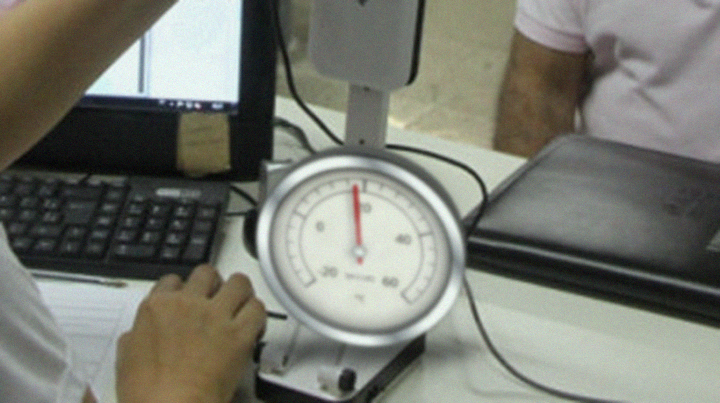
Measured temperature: 18 °C
